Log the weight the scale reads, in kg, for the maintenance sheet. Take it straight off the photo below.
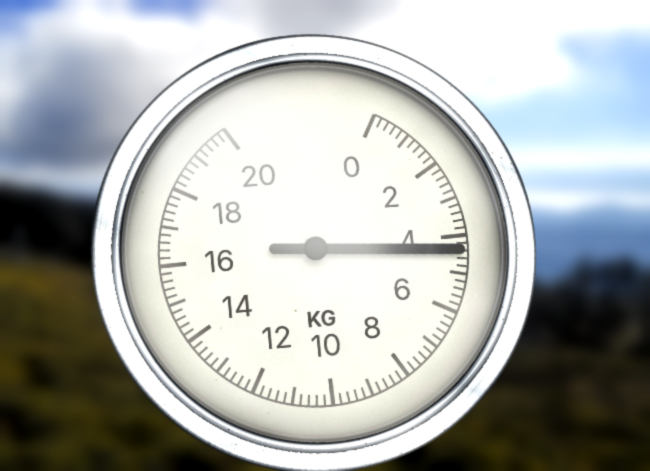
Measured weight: 4.4 kg
